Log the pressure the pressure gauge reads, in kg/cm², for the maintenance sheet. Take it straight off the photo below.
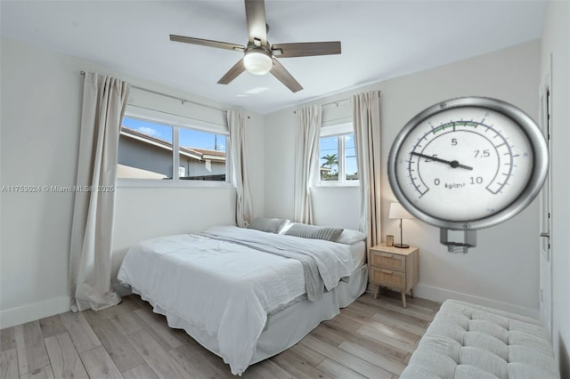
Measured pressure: 2.5 kg/cm²
